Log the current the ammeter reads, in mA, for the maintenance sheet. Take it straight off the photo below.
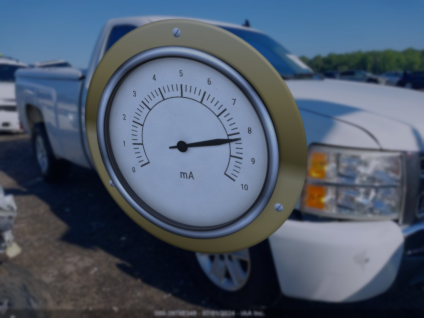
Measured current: 8.2 mA
